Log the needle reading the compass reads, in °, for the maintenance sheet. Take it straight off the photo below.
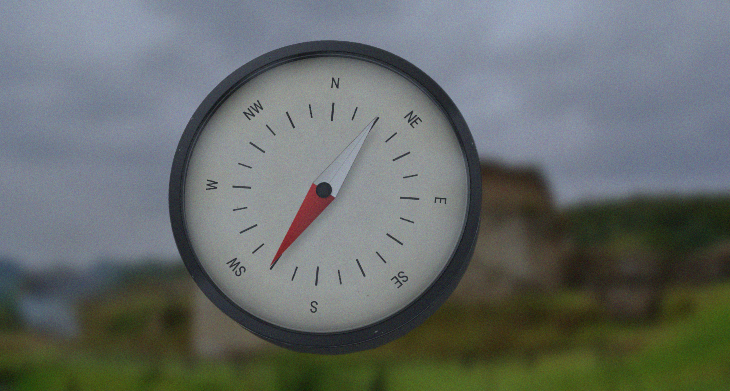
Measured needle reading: 210 °
